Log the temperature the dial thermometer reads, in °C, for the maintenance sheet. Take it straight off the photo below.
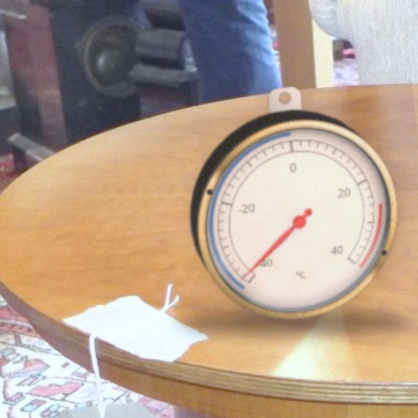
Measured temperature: -38 °C
